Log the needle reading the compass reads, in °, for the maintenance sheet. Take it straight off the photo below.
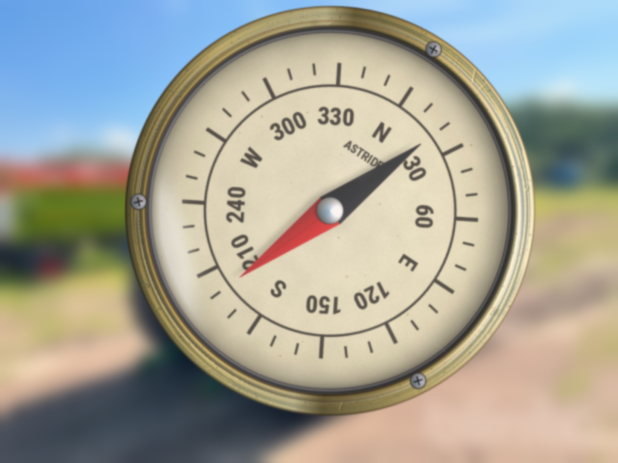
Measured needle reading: 200 °
